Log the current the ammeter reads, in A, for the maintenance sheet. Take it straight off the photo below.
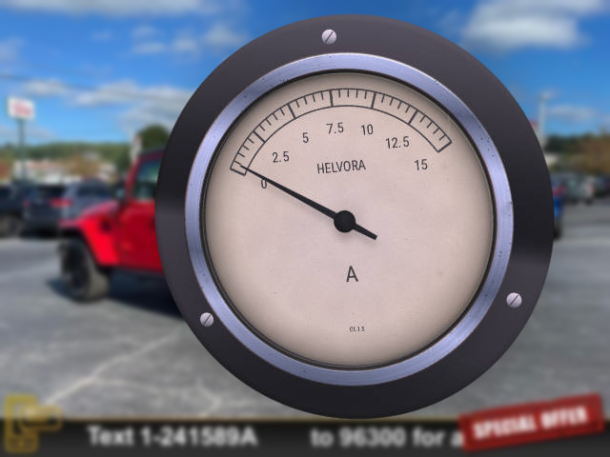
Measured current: 0.5 A
